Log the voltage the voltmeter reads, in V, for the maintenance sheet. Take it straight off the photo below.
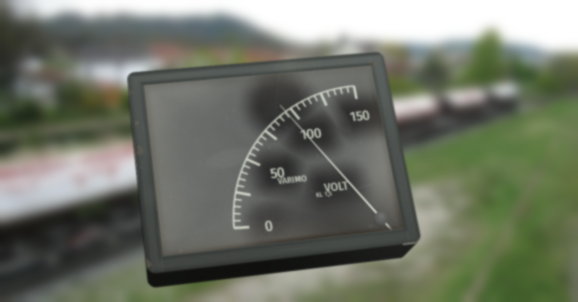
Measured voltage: 95 V
